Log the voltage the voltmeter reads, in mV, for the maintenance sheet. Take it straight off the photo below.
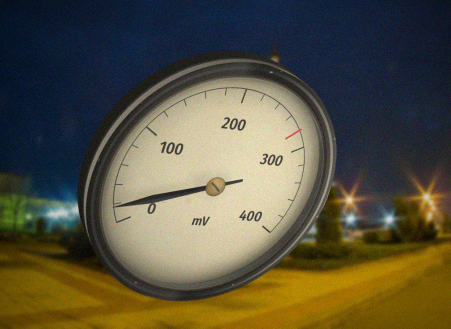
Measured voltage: 20 mV
